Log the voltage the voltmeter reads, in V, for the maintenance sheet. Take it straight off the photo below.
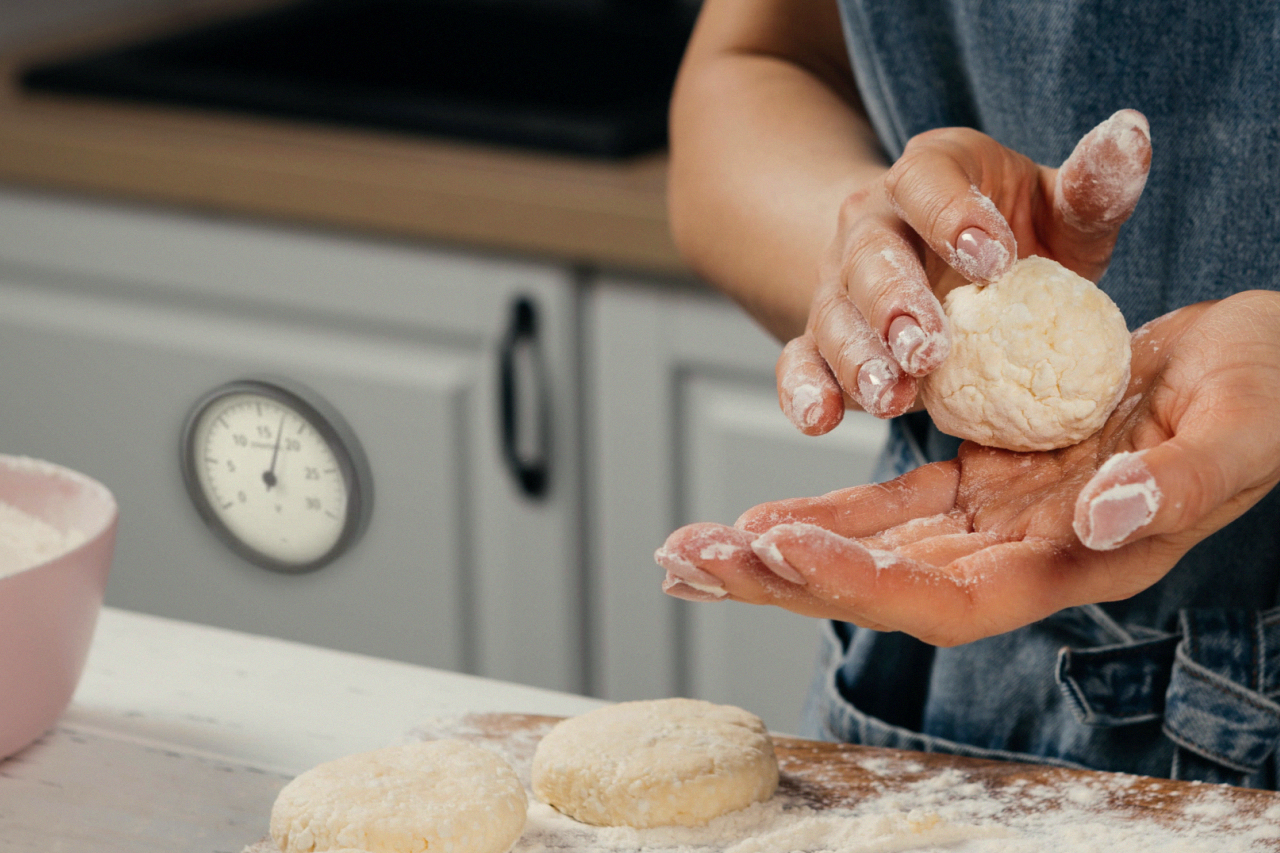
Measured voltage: 18 V
